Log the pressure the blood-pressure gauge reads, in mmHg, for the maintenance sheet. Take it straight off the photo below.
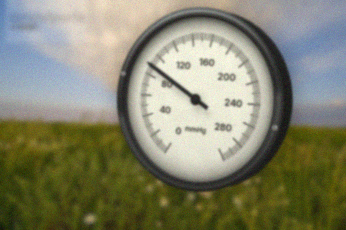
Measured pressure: 90 mmHg
